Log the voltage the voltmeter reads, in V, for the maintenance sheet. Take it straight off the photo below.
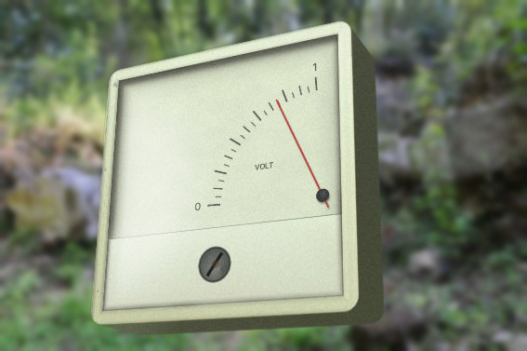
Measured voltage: 0.75 V
